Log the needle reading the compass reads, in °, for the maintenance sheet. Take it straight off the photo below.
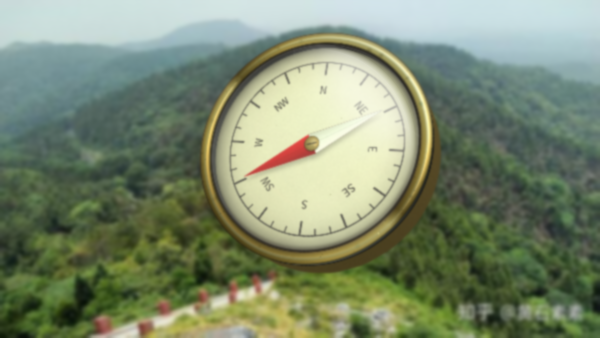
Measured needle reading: 240 °
